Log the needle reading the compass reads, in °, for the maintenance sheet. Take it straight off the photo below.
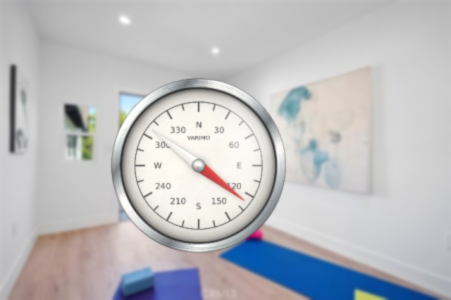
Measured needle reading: 127.5 °
